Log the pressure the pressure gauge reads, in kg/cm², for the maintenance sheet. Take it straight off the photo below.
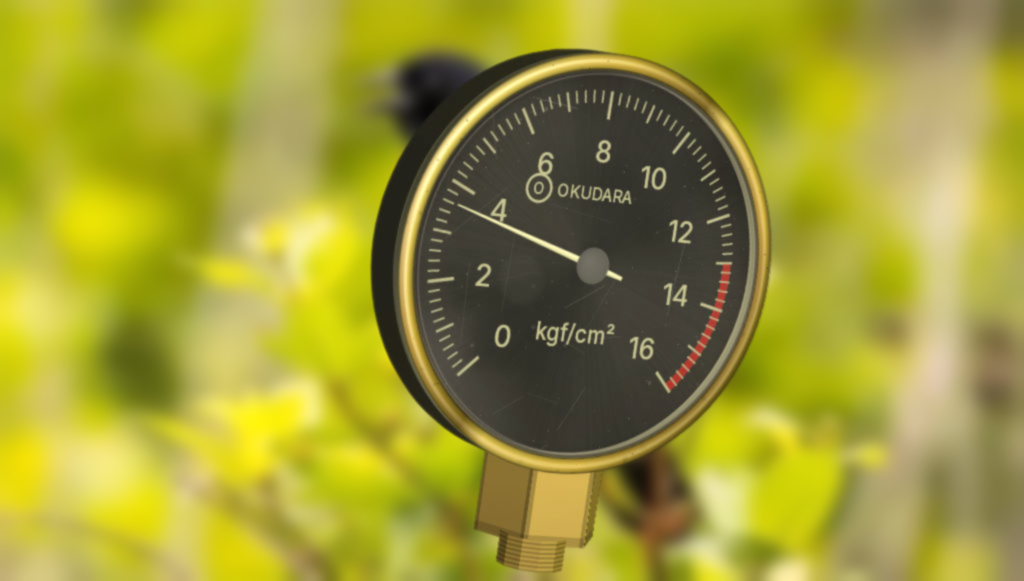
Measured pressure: 3.6 kg/cm²
